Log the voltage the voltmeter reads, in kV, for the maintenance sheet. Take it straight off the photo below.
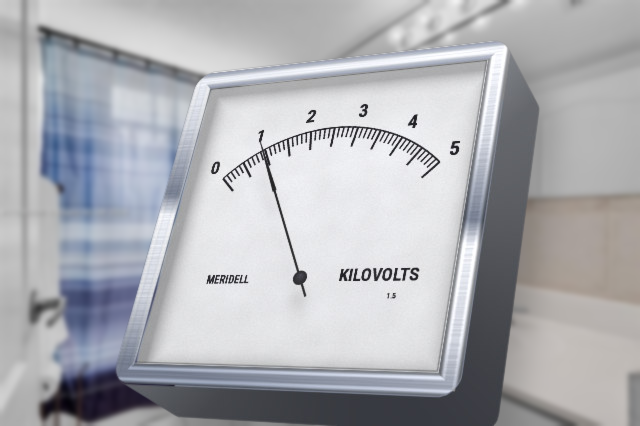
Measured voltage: 1 kV
